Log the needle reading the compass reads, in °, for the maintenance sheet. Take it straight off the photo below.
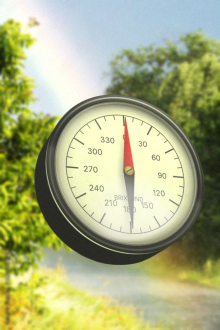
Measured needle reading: 0 °
